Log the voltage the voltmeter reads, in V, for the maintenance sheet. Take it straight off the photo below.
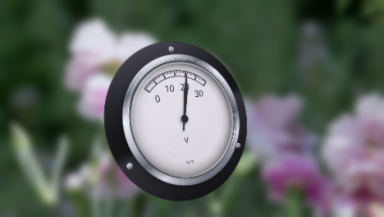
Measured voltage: 20 V
